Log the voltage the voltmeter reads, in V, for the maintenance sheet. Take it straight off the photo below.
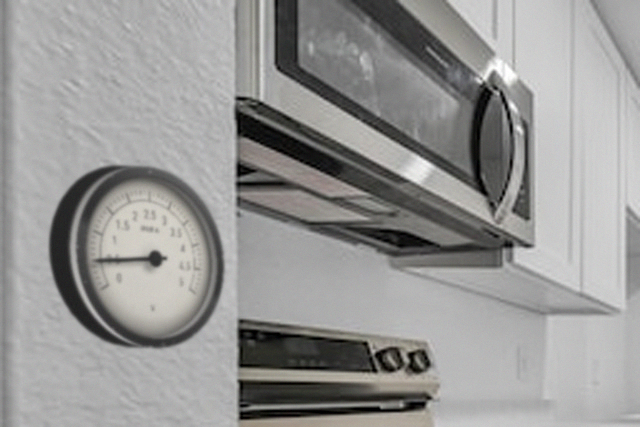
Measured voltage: 0.5 V
